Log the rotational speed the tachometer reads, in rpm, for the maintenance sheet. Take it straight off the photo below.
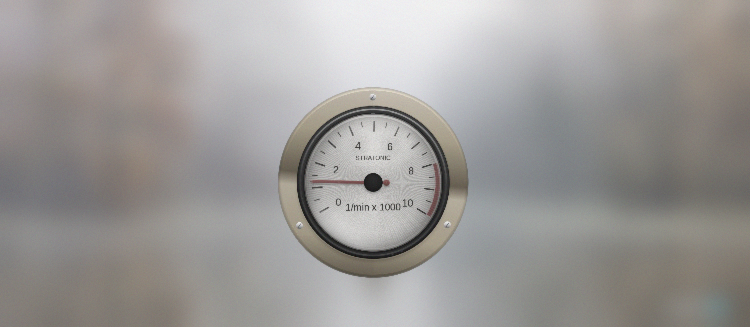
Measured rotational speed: 1250 rpm
